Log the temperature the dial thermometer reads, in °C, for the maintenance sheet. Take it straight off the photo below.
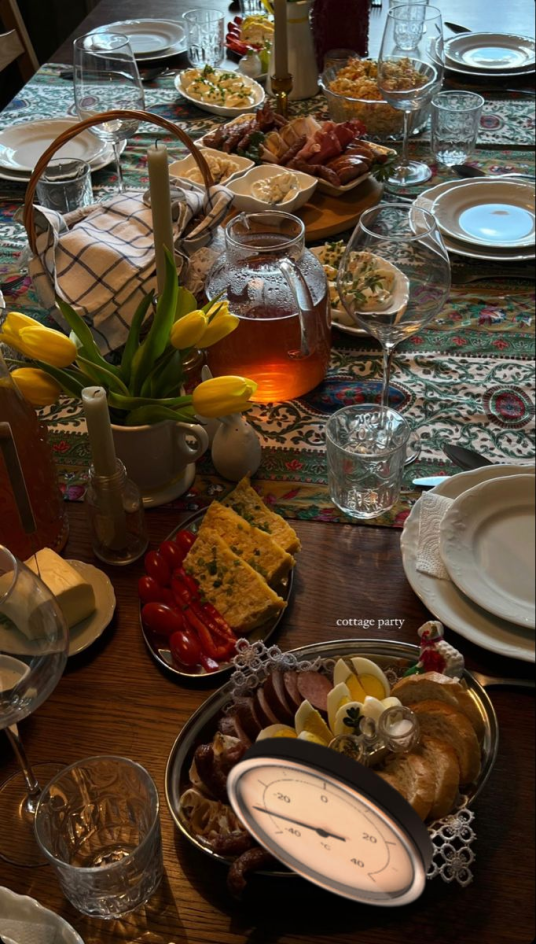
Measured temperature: -30 °C
